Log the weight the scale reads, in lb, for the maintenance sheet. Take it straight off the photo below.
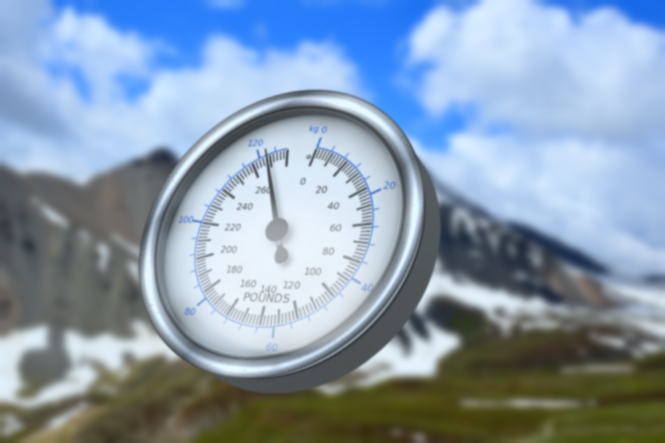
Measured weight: 270 lb
